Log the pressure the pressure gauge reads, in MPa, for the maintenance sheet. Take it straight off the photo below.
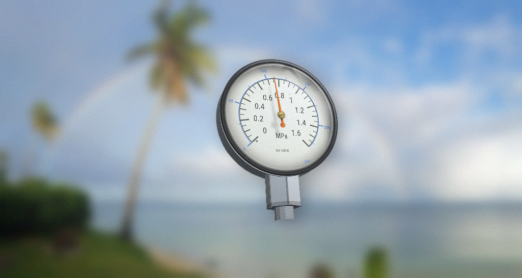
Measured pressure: 0.75 MPa
